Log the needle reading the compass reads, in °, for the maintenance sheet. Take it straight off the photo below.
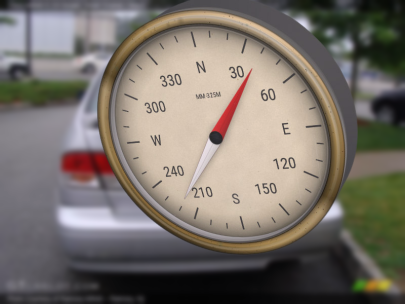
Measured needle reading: 40 °
